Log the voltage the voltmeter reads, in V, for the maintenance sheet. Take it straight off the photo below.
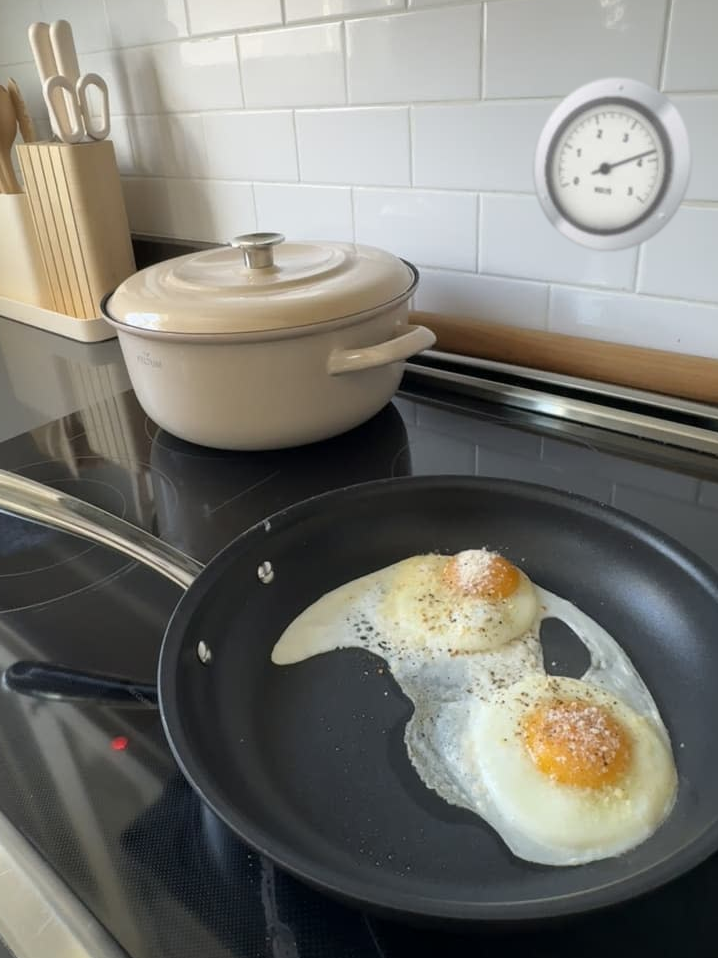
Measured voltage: 3.8 V
